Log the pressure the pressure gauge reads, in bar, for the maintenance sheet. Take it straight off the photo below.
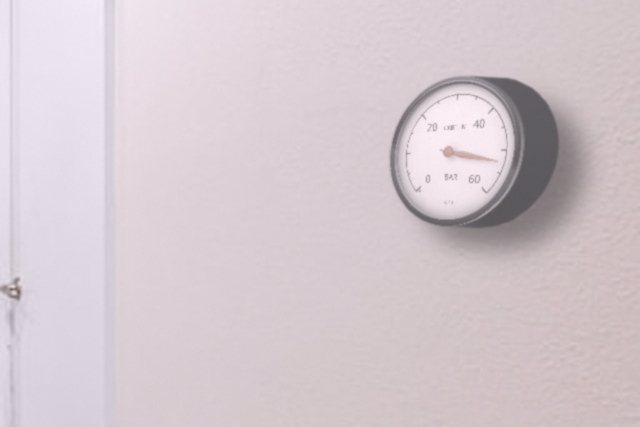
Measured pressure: 52.5 bar
